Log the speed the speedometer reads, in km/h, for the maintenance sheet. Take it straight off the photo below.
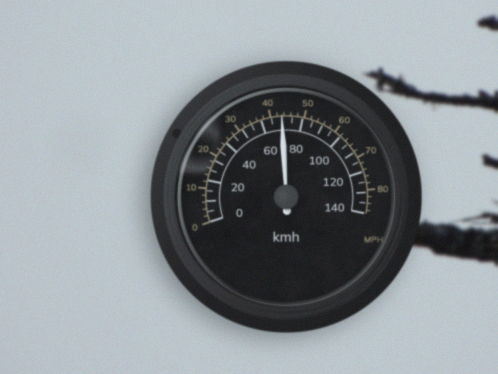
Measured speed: 70 km/h
